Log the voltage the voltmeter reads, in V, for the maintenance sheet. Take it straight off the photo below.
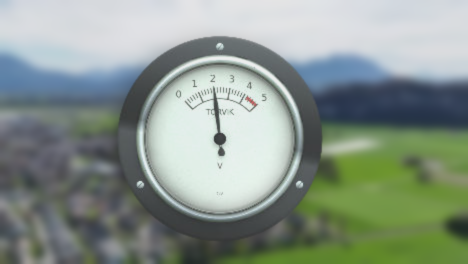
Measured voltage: 2 V
